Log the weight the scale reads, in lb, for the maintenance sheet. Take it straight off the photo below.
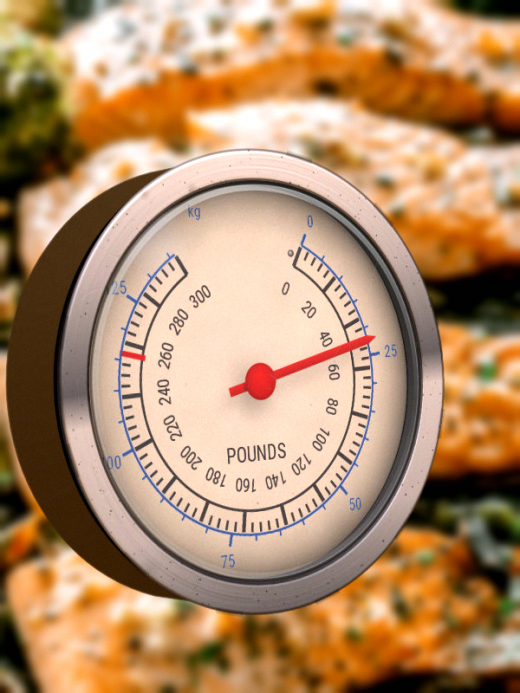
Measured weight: 48 lb
